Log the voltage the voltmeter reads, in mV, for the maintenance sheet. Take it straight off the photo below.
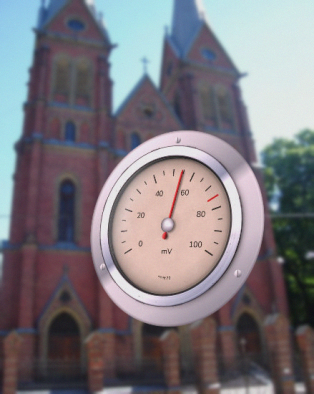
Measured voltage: 55 mV
